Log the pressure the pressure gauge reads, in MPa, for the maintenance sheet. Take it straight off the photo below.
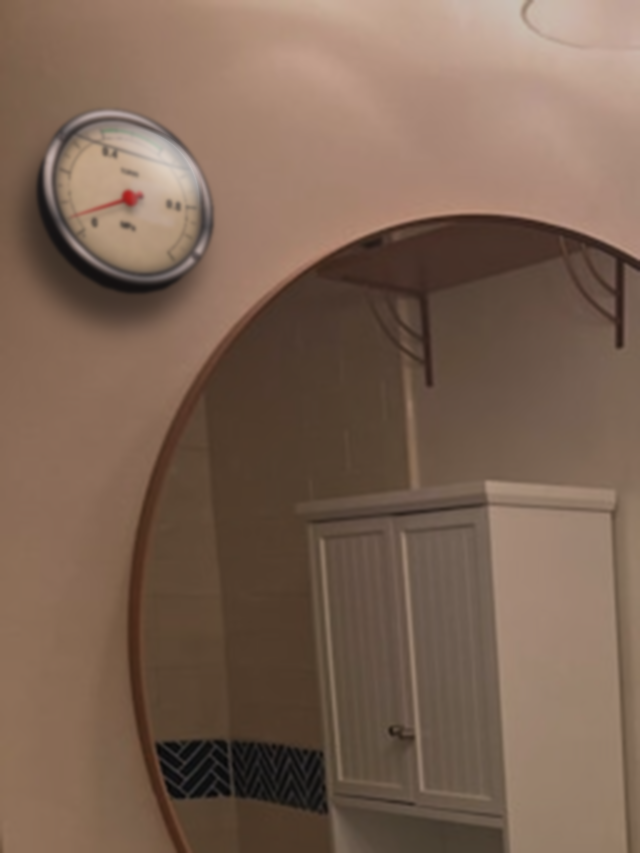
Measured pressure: 0.05 MPa
